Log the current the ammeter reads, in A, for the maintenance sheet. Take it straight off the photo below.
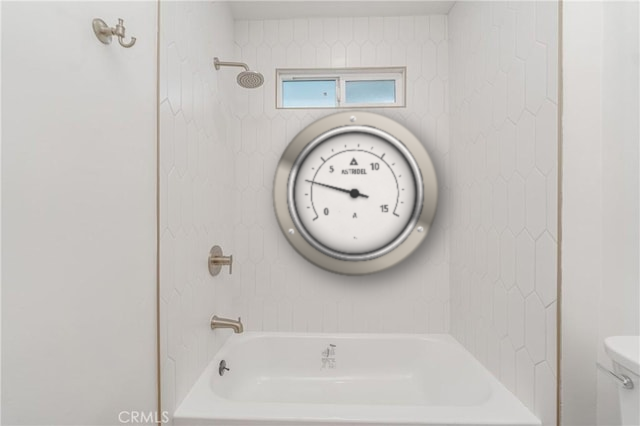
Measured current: 3 A
